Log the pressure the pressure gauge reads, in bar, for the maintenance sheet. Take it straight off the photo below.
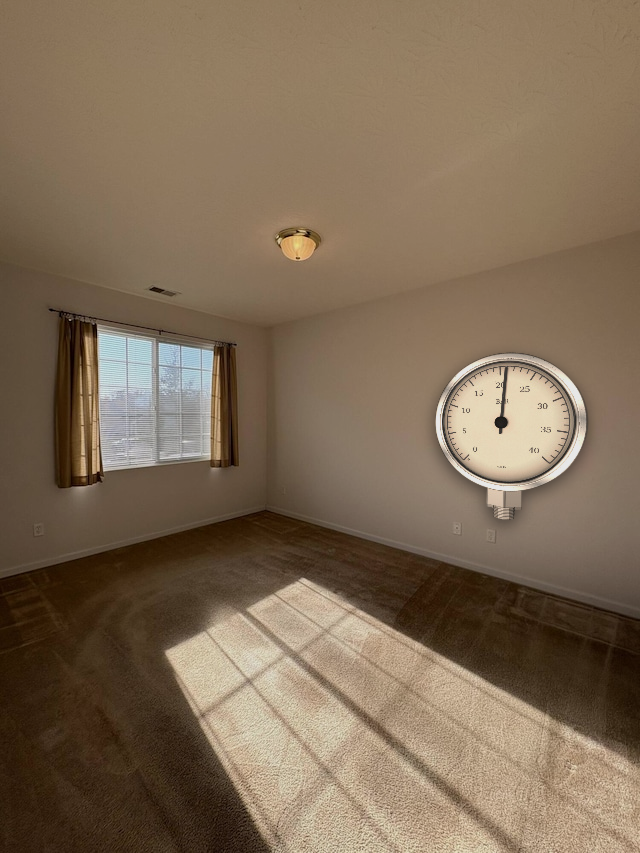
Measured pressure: 21 bar
